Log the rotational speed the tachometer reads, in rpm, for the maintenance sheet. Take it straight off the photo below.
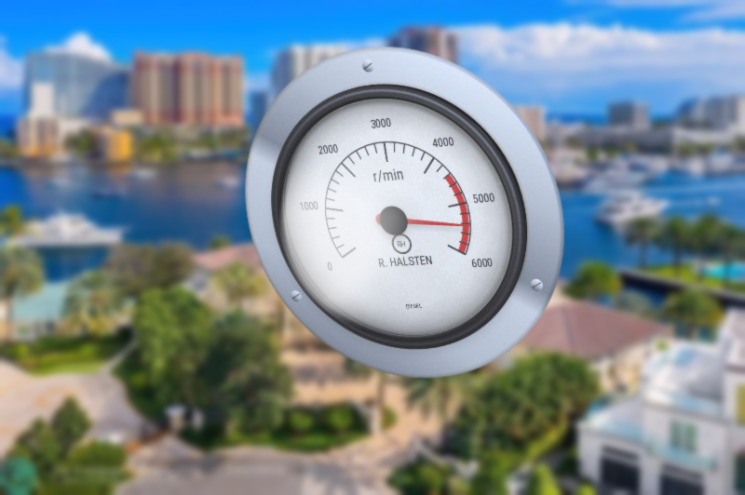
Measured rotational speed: 5400 rpm
